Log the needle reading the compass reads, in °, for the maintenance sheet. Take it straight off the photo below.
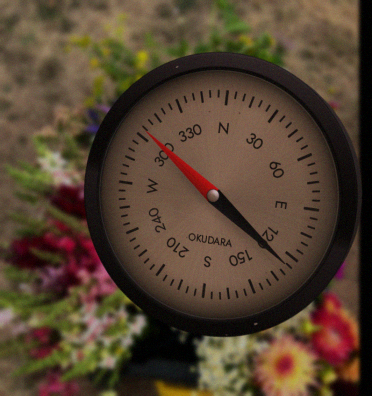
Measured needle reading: 305 °
